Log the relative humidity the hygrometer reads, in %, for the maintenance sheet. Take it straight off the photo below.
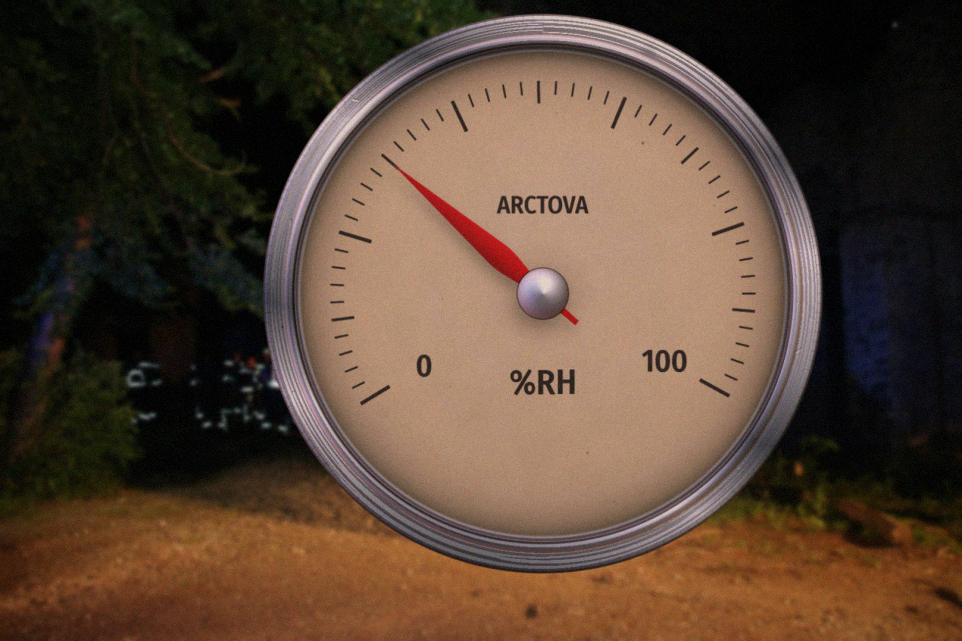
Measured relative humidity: 30 %
